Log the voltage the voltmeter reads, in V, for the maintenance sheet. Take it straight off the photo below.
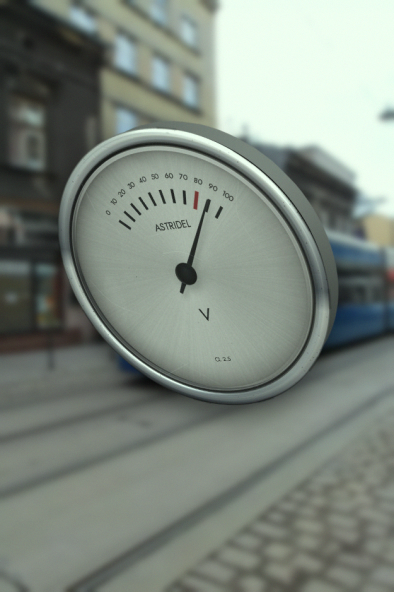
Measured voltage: 90 V
